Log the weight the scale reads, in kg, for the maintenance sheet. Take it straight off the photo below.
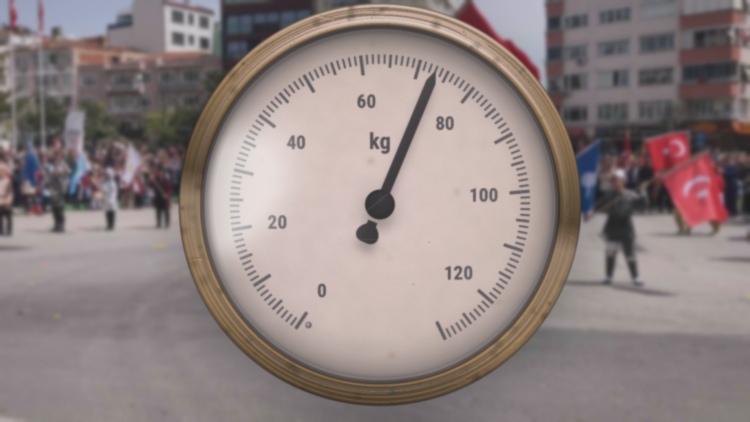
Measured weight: 73 kg
